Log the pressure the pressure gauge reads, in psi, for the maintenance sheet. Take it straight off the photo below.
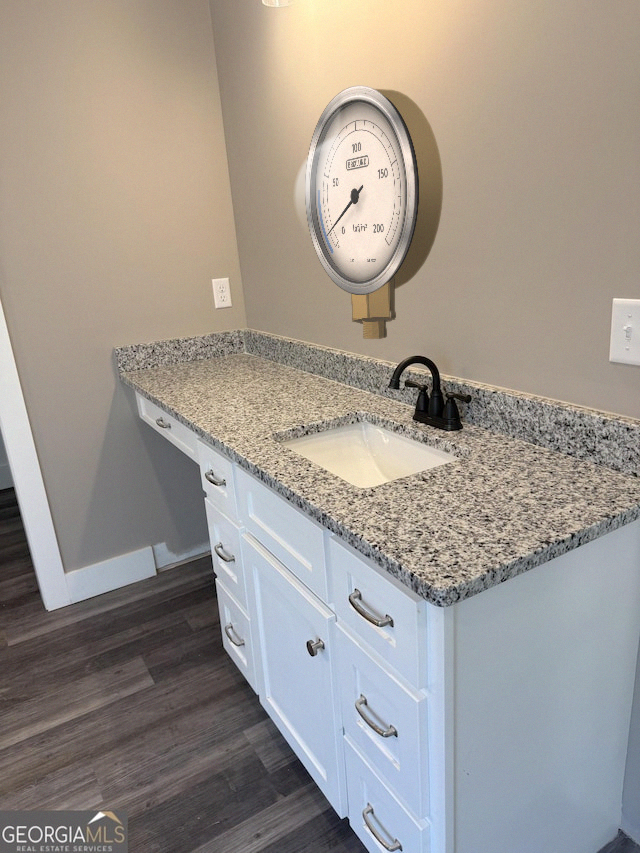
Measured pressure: 10 psi
